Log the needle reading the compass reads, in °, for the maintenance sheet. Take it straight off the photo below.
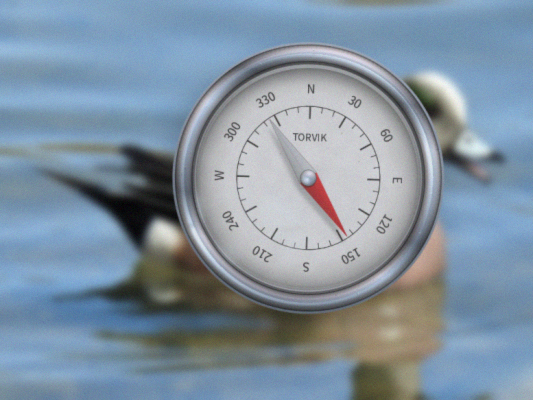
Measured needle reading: 145 °
